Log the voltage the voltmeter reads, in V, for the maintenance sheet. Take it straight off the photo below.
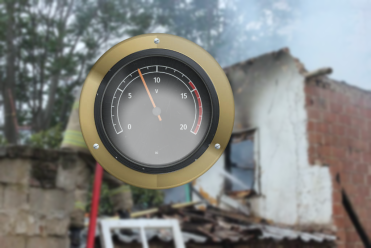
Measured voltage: 8 V
